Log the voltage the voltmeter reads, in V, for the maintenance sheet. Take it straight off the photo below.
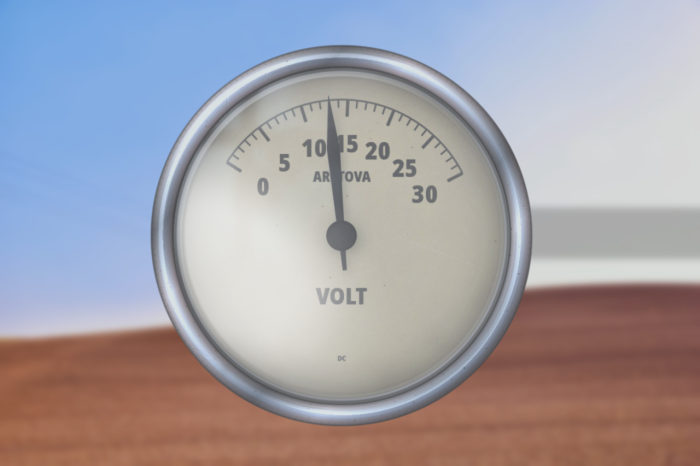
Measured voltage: 13 V
